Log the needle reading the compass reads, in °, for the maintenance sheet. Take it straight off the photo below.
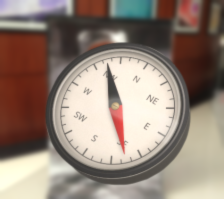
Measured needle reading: 135 °
